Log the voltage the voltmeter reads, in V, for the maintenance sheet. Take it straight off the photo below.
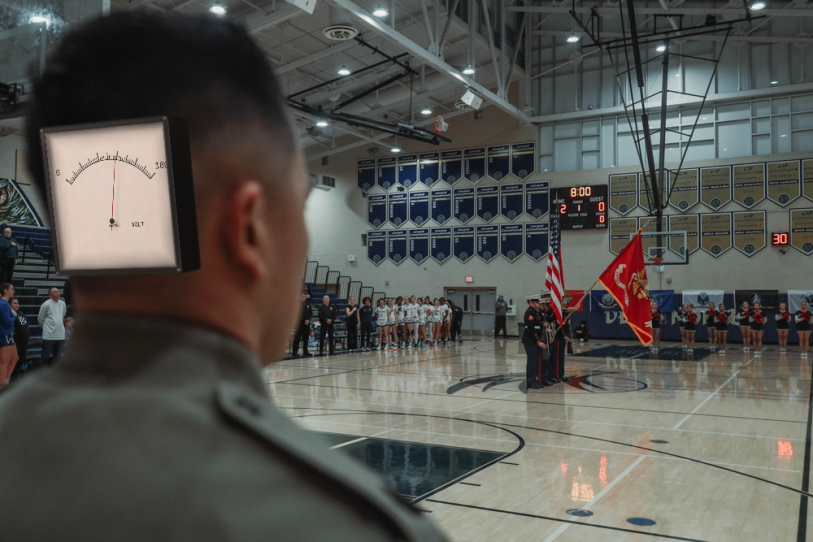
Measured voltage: 60 V
